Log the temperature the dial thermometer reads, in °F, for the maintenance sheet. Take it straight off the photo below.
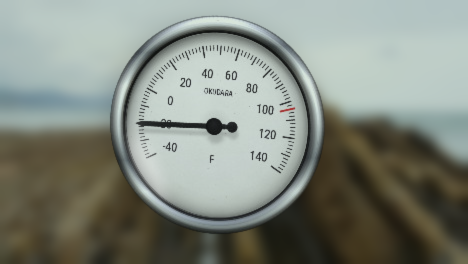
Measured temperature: -20 °F
